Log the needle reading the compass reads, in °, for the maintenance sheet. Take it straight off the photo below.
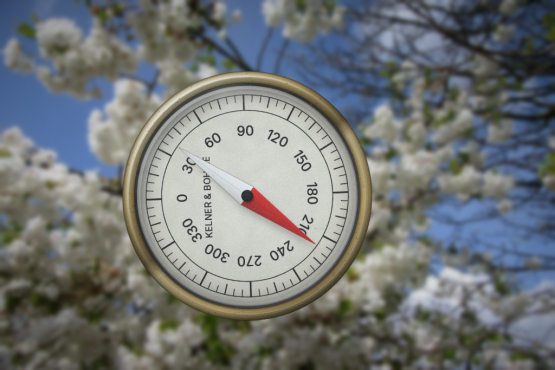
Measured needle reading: 217.5 °
